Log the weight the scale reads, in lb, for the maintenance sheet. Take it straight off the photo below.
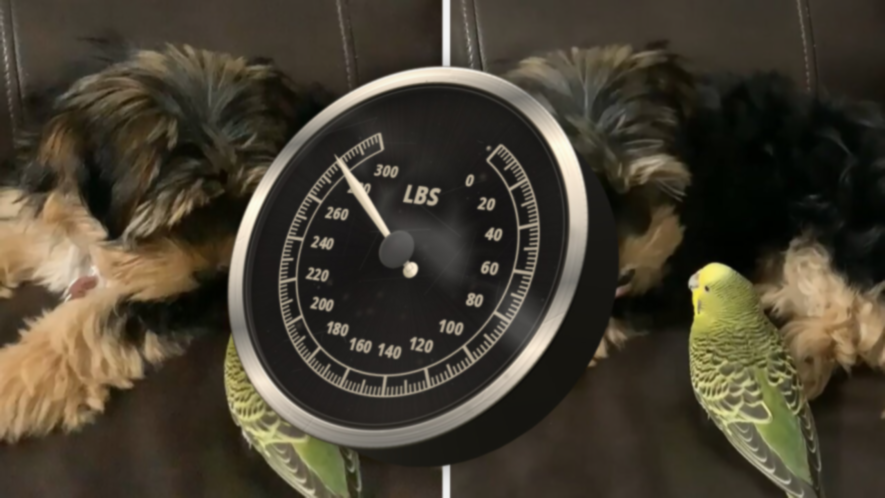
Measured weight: 280 lb
